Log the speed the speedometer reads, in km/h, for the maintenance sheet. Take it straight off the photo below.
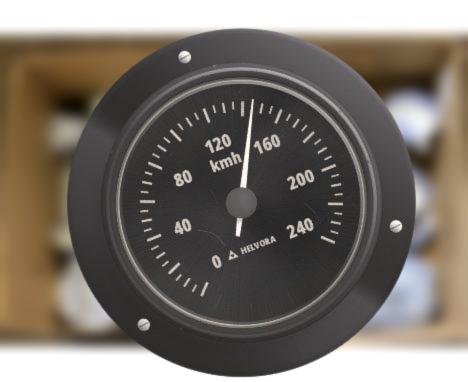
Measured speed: 145 km/h
